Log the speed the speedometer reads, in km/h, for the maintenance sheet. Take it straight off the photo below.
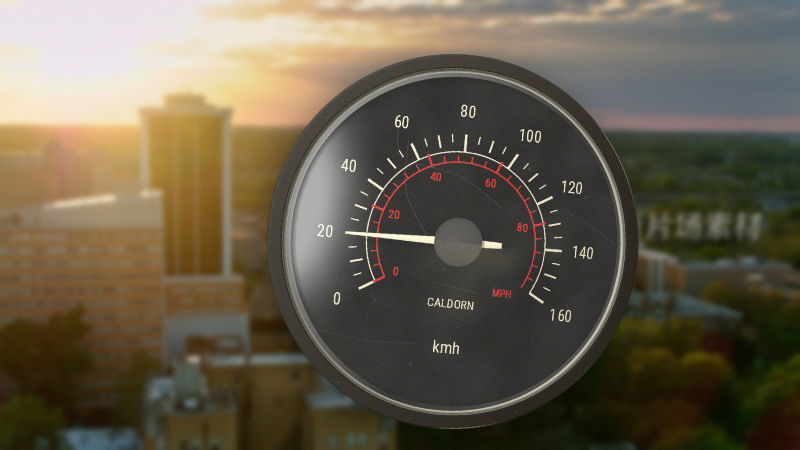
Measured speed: 20 km/h
